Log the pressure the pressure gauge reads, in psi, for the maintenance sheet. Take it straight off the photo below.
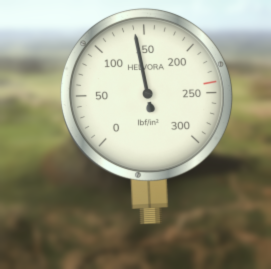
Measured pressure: 140 psi
